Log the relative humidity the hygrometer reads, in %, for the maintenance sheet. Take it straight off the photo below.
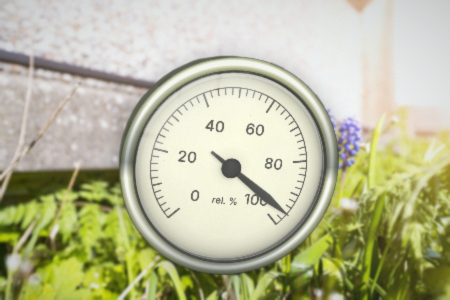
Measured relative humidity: 96 %
